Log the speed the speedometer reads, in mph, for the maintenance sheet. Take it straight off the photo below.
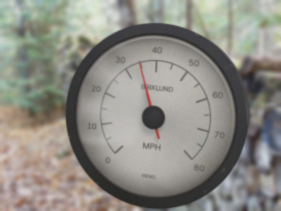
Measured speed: 35 mph
